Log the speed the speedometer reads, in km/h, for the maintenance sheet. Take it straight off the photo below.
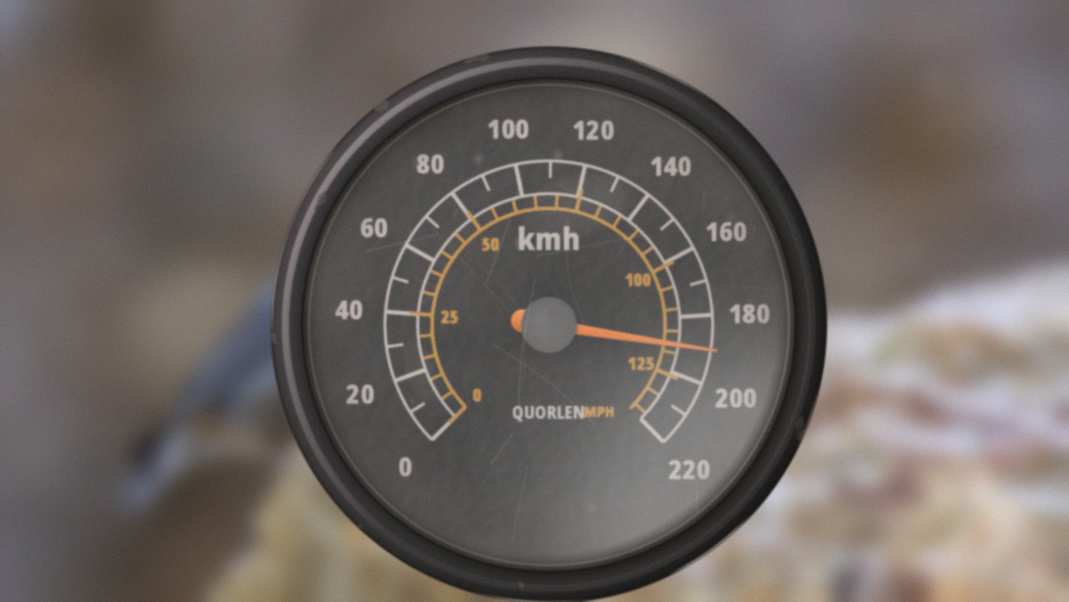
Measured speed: 190 km/h
